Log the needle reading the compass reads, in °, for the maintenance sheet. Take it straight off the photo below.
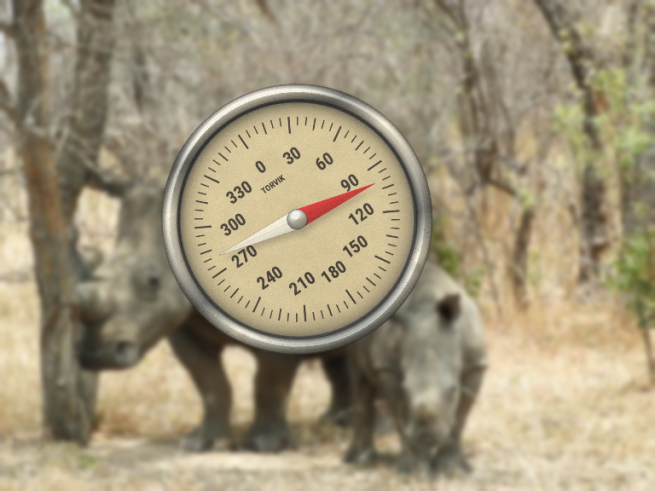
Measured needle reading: 100 °
